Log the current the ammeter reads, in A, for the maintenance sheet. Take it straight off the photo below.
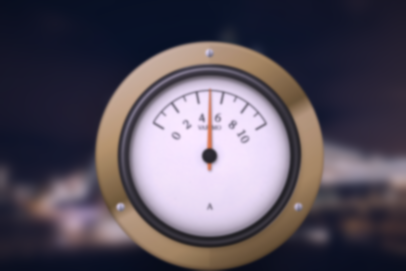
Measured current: 5 A
